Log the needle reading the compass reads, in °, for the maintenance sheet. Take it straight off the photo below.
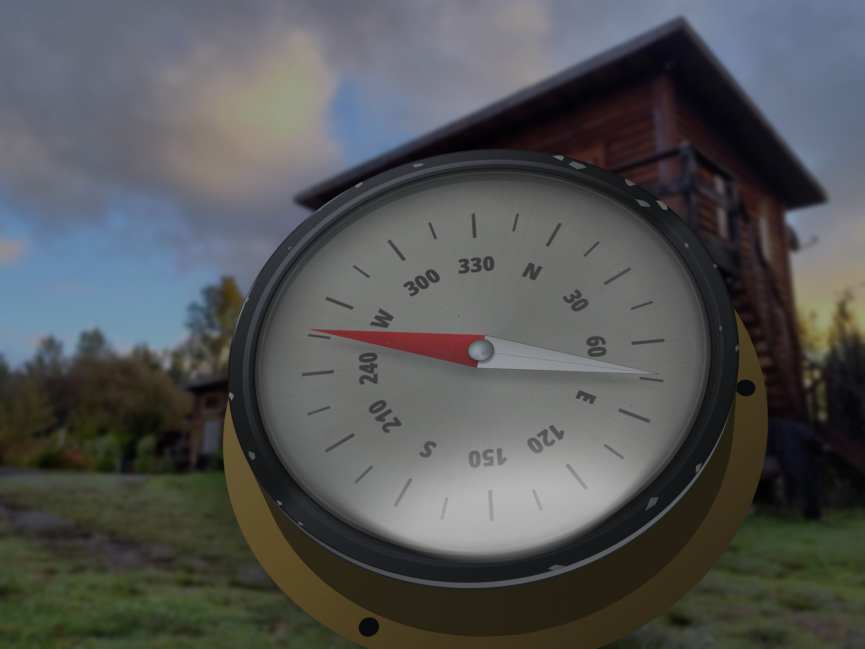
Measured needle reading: 255 °
